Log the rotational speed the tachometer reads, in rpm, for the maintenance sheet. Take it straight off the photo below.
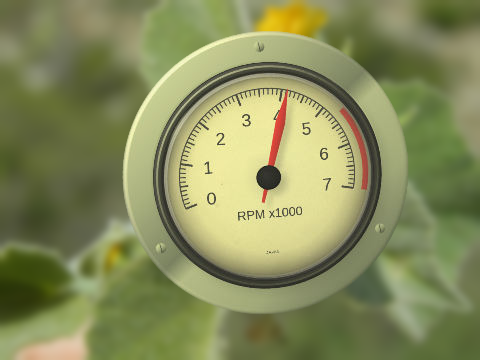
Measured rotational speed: 4100 rpm
